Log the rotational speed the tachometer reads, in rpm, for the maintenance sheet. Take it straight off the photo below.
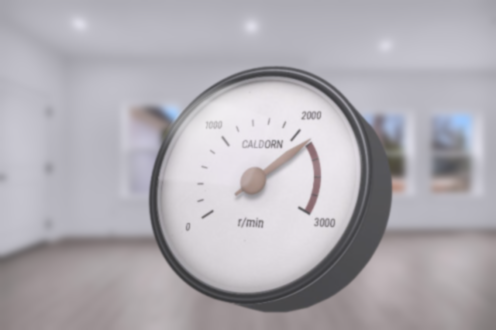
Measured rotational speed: 2200 rpm
